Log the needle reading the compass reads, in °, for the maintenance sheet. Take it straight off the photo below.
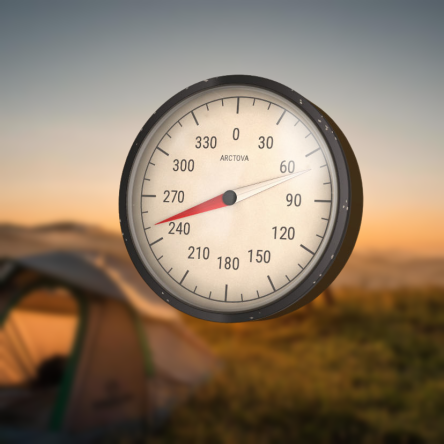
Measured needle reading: 250 °
